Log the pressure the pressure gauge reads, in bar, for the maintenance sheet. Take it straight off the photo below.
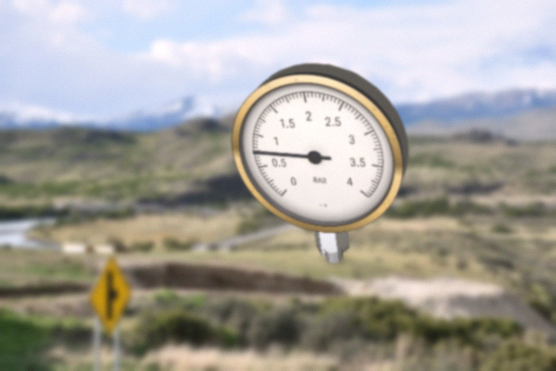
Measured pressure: 0.75 bar
